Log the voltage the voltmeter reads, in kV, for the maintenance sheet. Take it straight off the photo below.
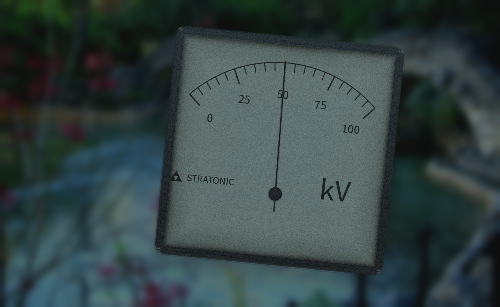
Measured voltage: 50 kV
